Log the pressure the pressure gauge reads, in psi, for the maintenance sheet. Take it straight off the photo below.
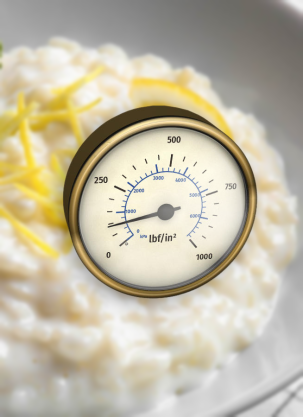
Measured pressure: 100 psi
